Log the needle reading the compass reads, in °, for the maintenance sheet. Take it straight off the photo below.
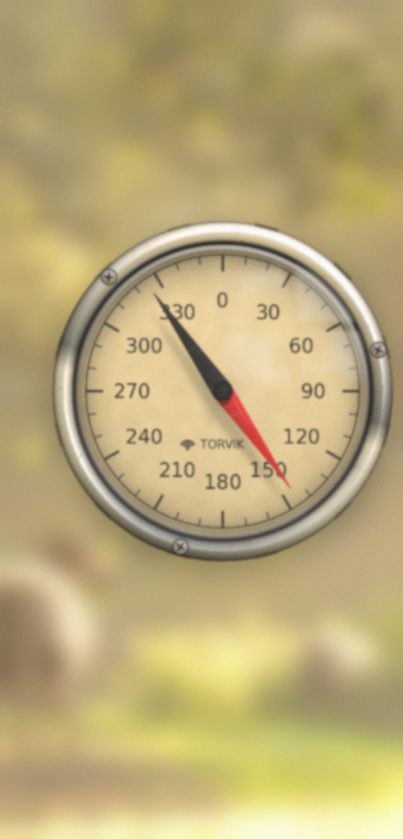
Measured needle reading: 145 °
